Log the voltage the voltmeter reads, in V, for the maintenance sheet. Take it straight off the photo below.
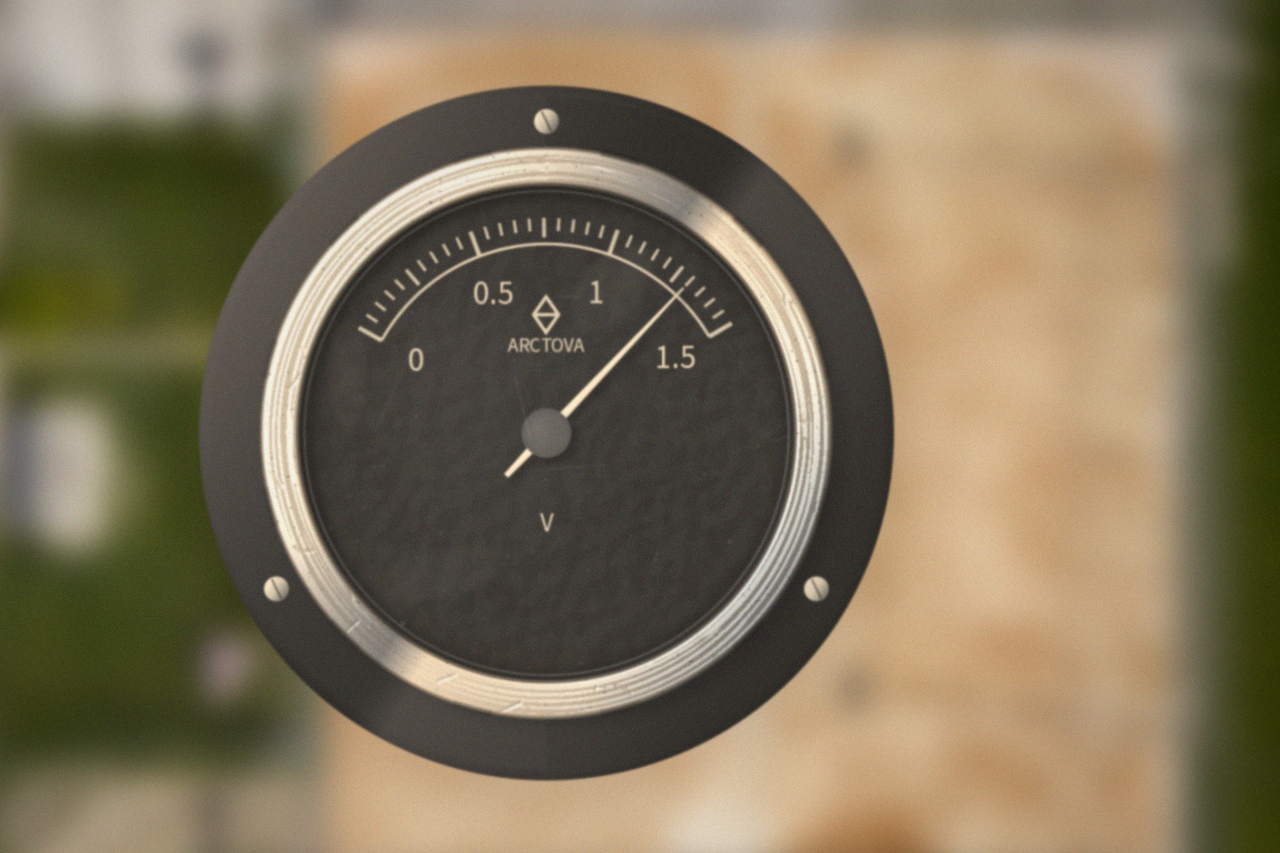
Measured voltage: 1.3 V
